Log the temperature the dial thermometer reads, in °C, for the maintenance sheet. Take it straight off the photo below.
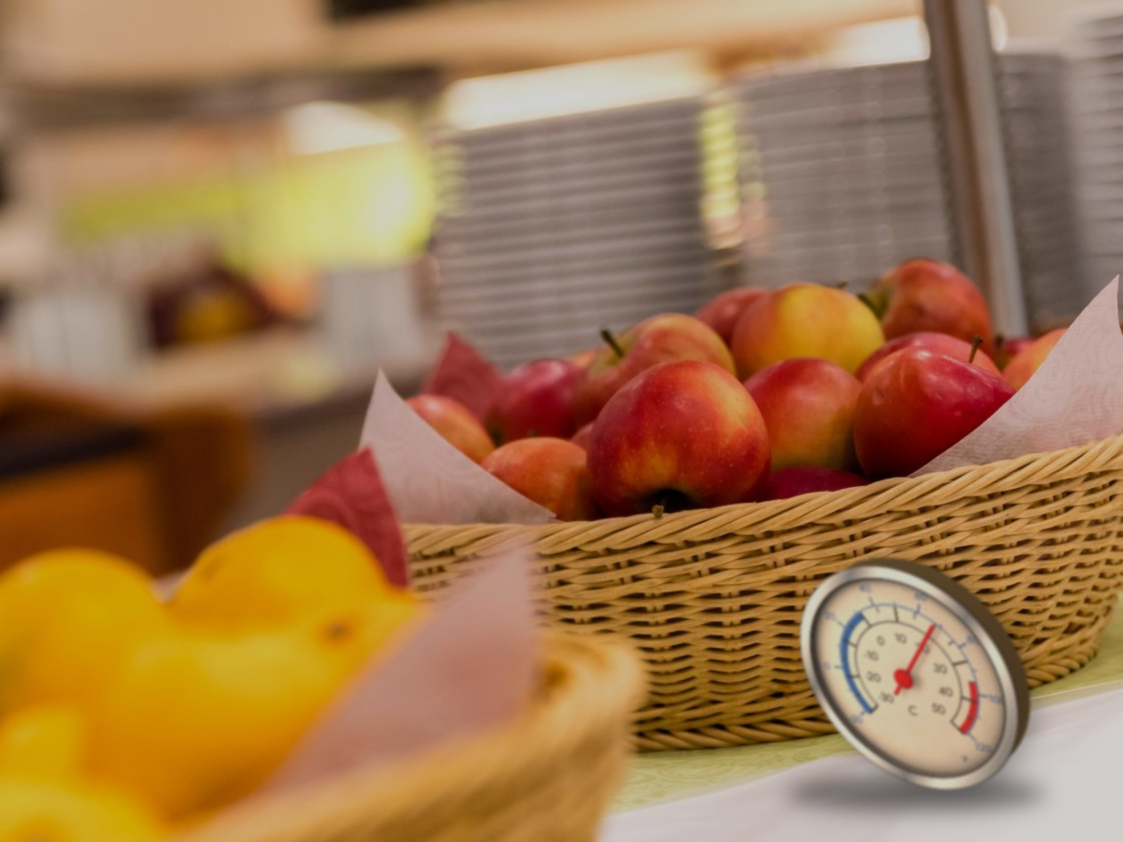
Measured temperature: 20 °C
